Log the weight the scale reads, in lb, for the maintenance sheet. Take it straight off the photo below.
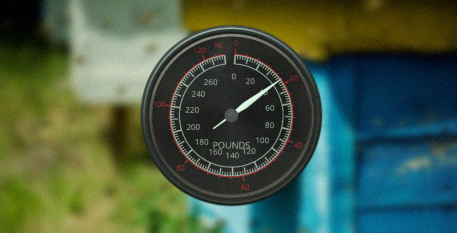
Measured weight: 40 lb
